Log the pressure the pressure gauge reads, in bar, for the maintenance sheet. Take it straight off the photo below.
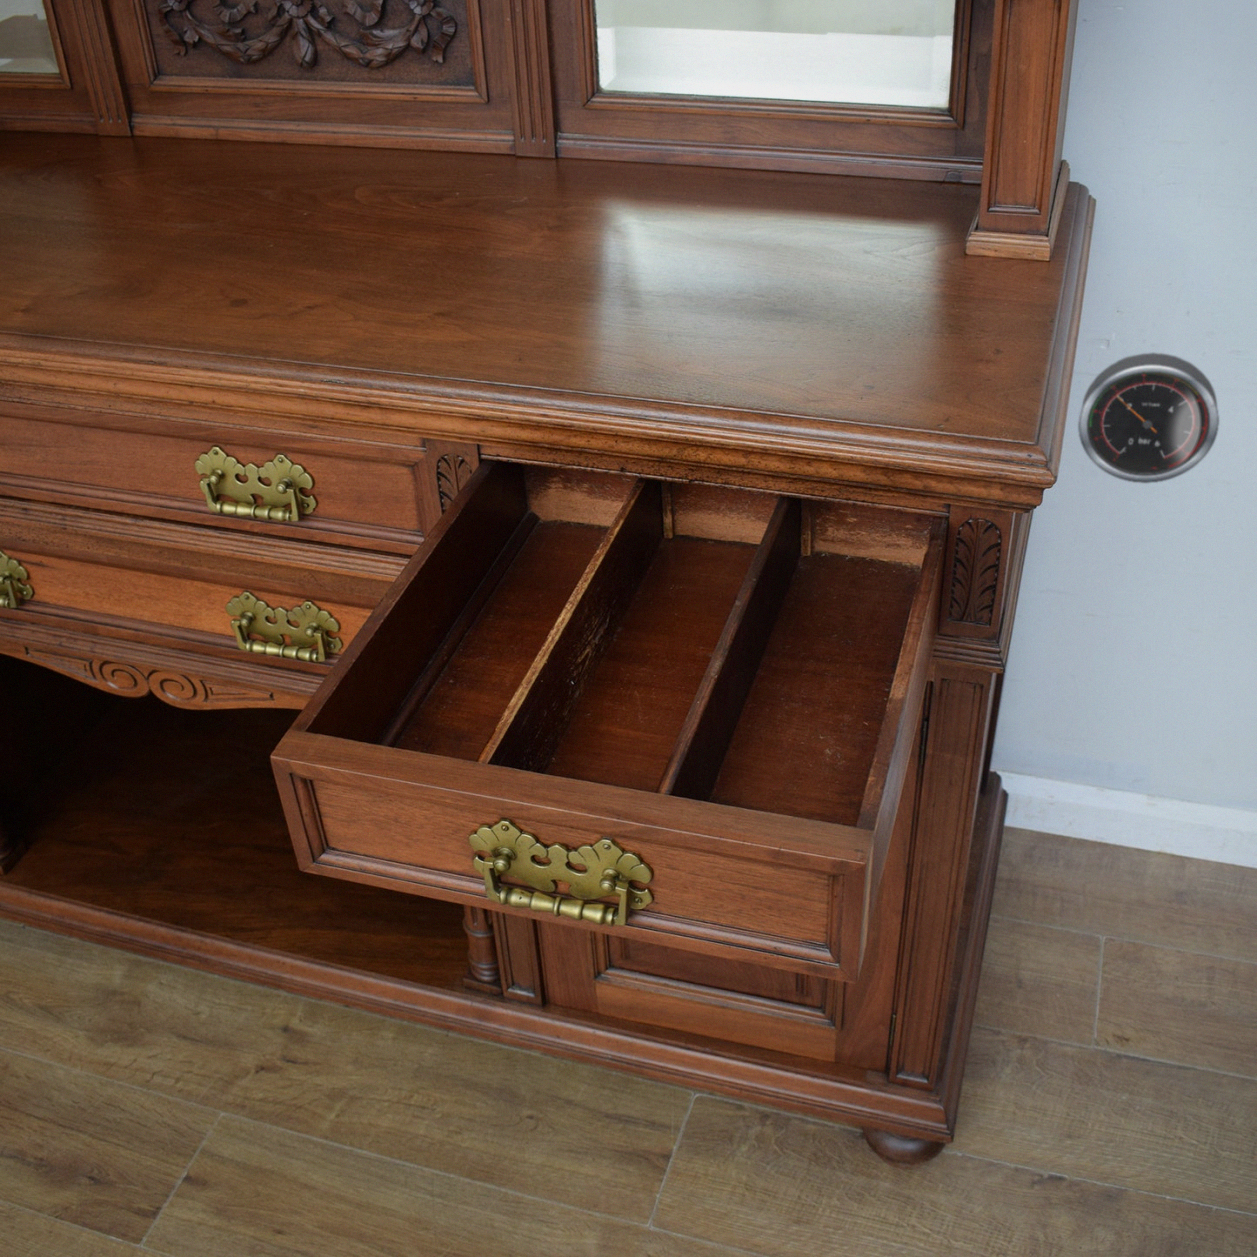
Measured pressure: 2 bar
